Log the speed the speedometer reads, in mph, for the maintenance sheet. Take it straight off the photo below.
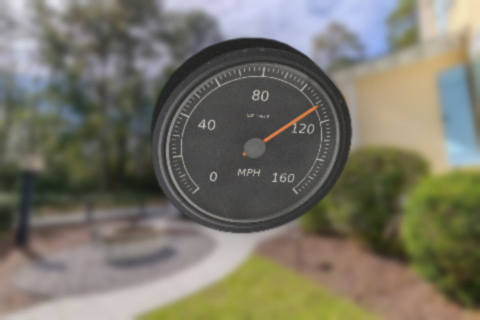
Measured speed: 110 mph
